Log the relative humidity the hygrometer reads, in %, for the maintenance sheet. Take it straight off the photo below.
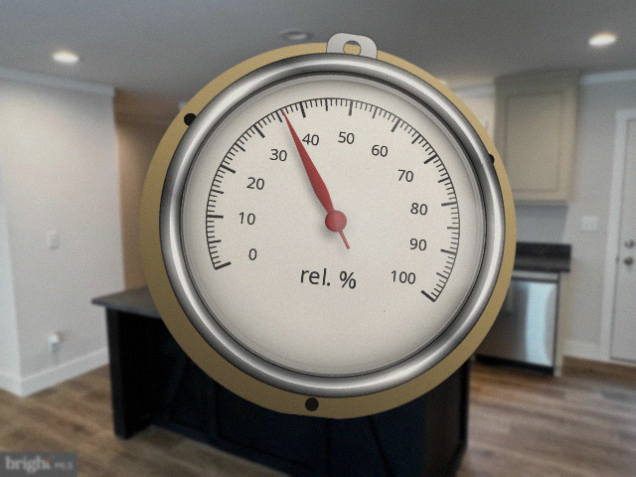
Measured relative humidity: 36 %
